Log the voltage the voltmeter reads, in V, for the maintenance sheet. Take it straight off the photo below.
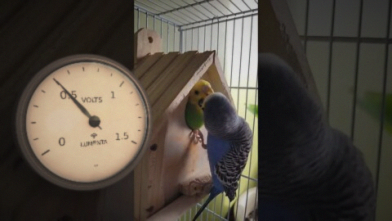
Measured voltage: 0.5 V
